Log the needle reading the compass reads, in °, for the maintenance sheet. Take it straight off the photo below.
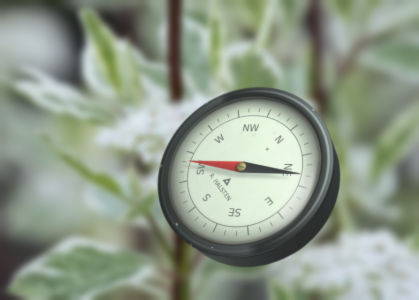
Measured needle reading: 230 °
